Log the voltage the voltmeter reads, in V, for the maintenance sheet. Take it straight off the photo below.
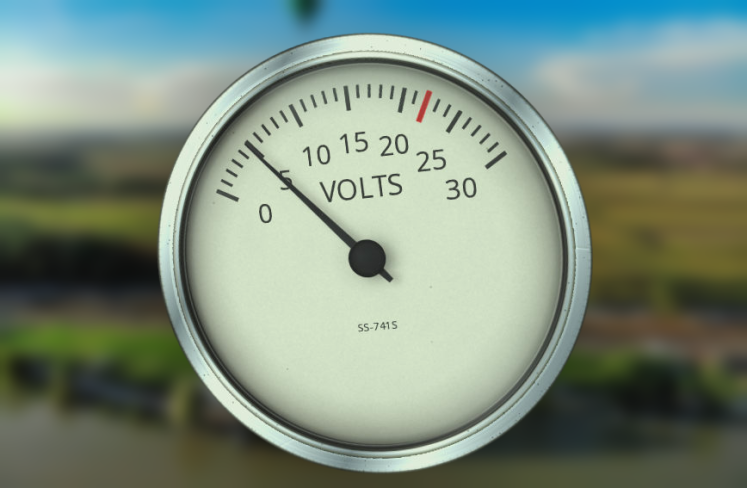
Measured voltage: 5 V
